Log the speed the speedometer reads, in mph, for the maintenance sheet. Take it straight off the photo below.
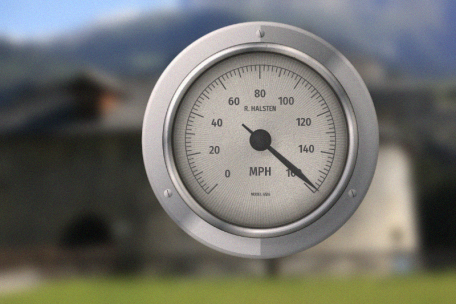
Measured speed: 158 mph
